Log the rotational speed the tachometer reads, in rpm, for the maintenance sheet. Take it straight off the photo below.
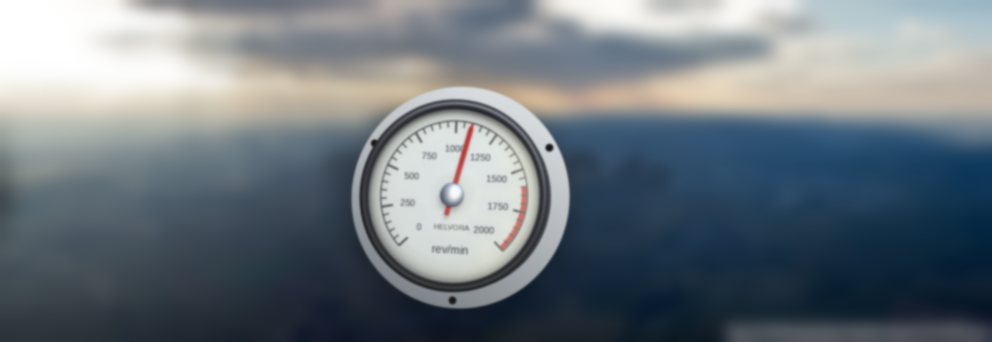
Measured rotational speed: 1100 rpm
